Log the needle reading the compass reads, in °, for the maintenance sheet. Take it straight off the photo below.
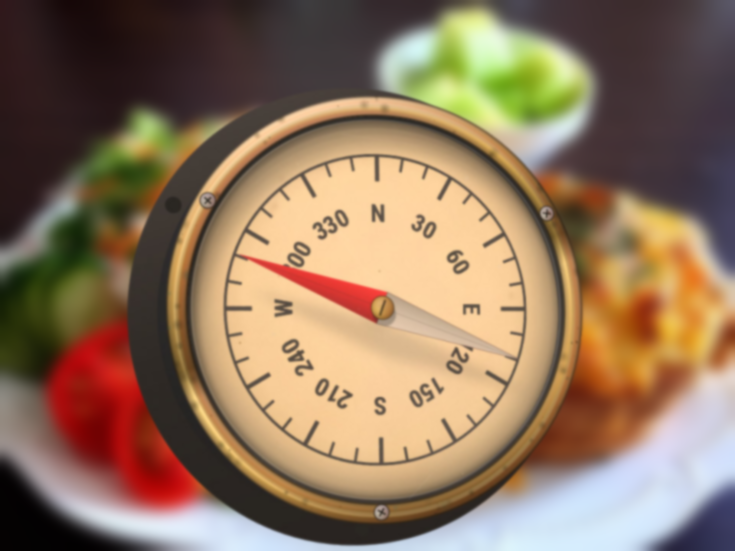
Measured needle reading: 290 °
